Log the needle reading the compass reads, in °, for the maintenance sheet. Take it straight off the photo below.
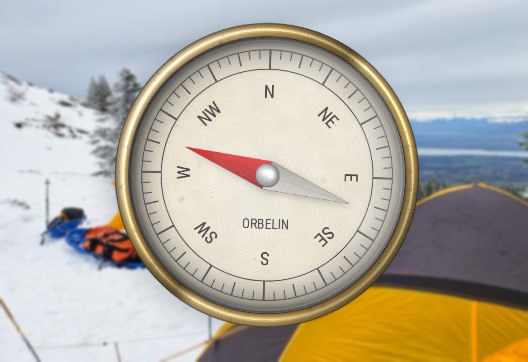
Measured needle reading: 287.5 °
